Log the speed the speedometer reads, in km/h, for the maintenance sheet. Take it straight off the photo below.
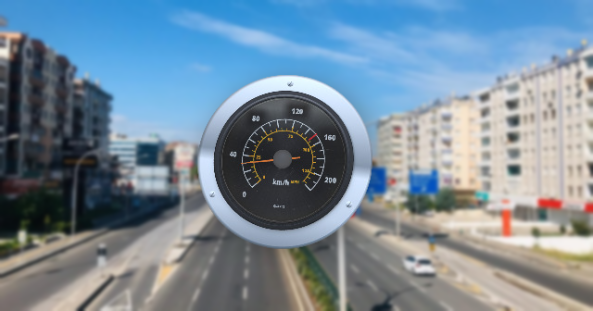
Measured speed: 30 km/h
